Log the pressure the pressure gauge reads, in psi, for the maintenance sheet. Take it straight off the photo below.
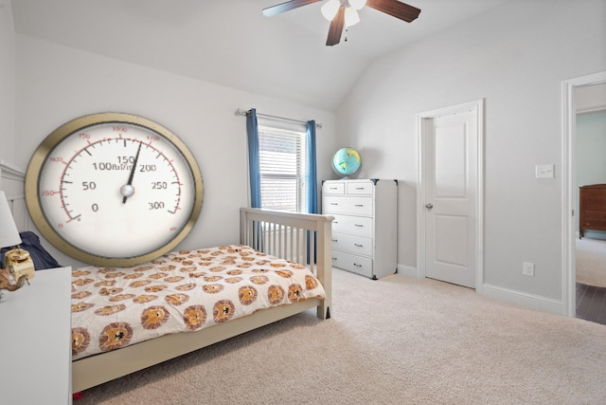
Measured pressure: 170 psi
